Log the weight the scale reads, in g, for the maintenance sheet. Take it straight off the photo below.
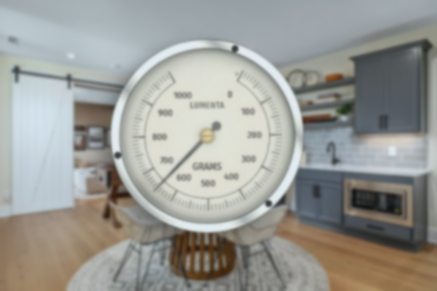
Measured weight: 650 g
